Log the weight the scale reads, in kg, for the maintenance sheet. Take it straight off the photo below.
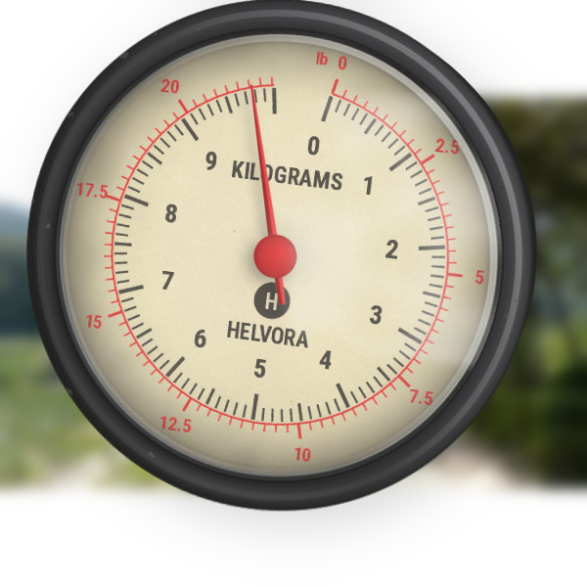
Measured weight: 9.8 kg
